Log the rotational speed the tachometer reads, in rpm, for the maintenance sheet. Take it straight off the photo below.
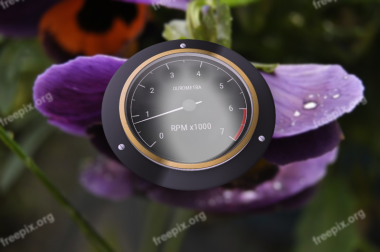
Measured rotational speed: 750 rpm
